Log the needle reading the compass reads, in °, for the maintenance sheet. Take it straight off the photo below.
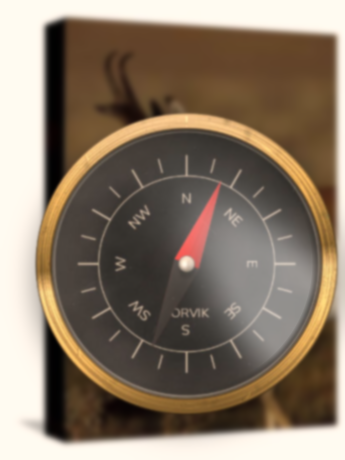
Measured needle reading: 22.5 °
